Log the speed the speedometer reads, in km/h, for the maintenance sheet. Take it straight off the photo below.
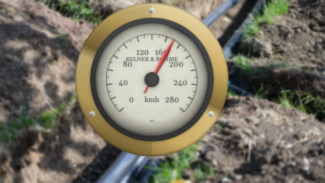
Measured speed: 170 km/h
